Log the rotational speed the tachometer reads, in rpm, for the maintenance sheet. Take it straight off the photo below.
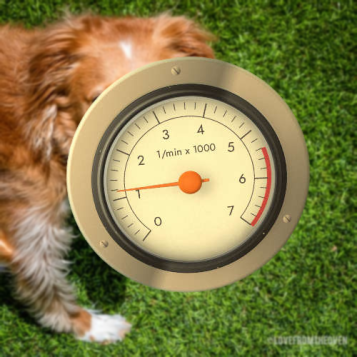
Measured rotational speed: 1200 rpm
